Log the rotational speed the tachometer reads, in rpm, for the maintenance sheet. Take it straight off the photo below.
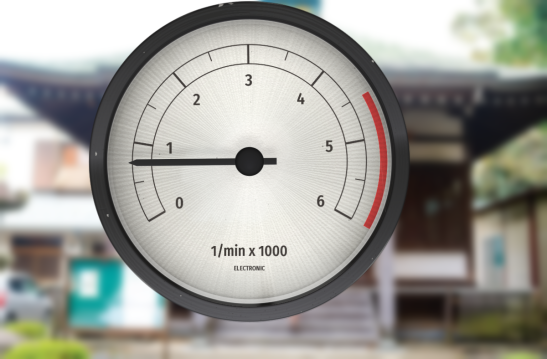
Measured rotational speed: 750 rpm
